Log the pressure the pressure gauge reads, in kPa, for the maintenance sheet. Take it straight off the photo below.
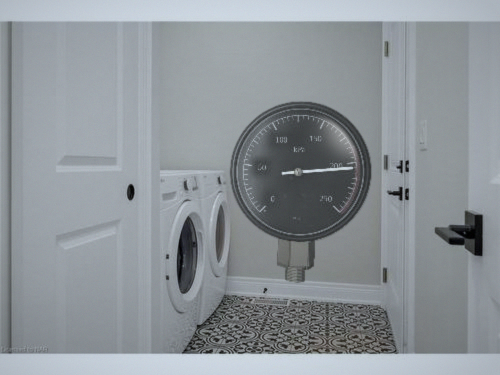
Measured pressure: 205 kPa
